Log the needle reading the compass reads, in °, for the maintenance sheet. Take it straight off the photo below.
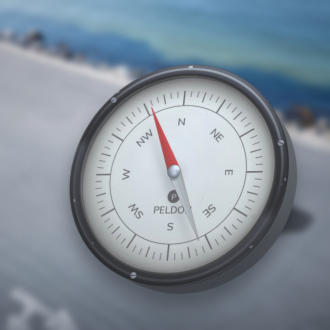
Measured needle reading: 335 °
